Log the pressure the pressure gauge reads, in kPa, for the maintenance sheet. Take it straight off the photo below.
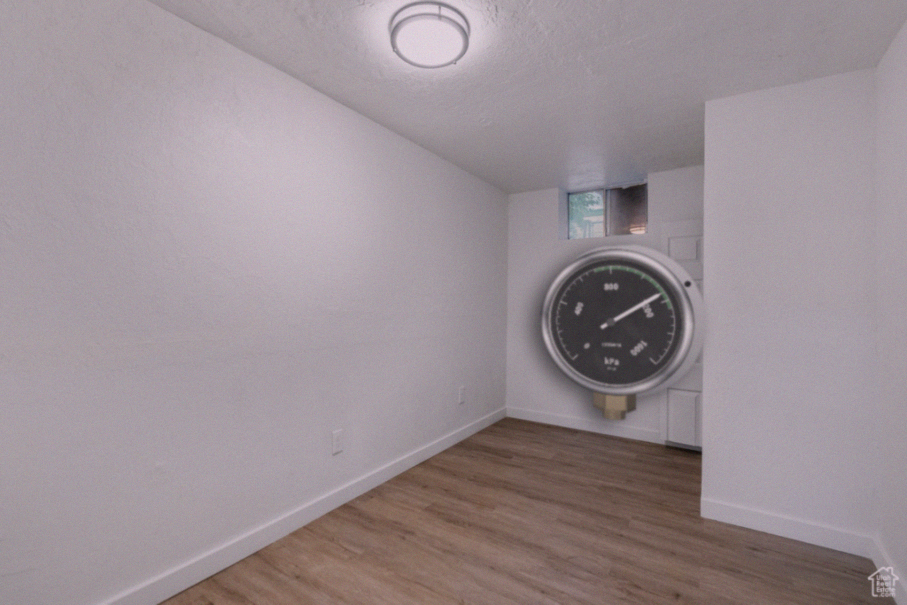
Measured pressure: 1150 kPa
